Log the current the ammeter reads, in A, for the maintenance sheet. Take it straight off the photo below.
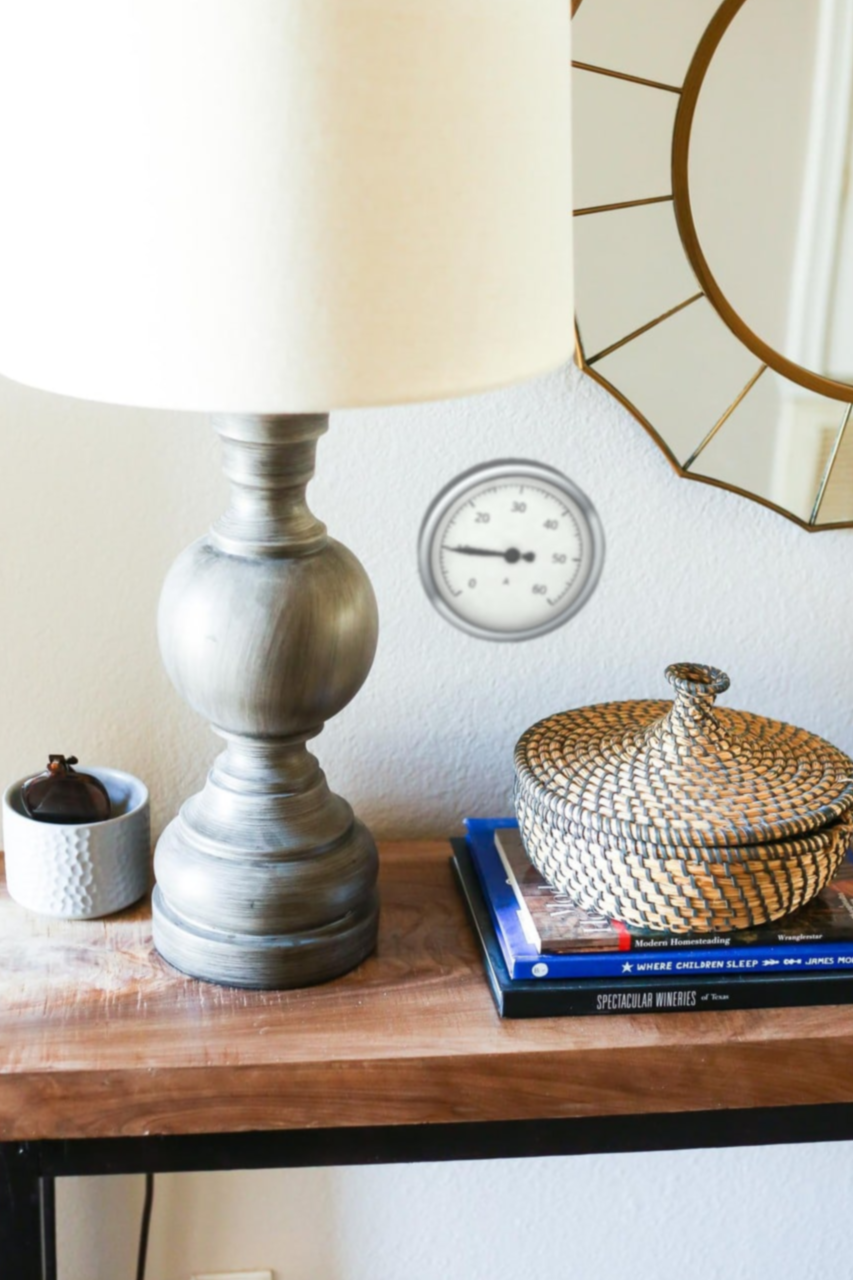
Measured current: 10 A
